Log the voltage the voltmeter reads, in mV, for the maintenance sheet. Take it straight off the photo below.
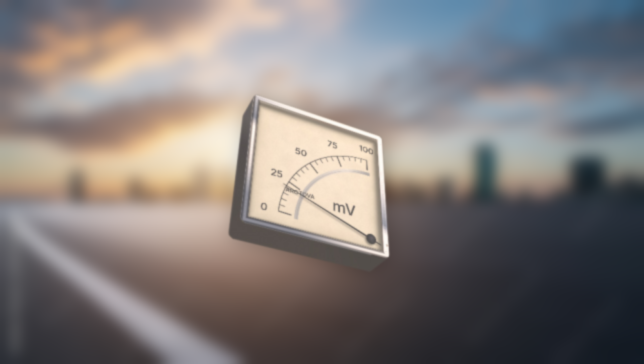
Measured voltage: 20 mV
